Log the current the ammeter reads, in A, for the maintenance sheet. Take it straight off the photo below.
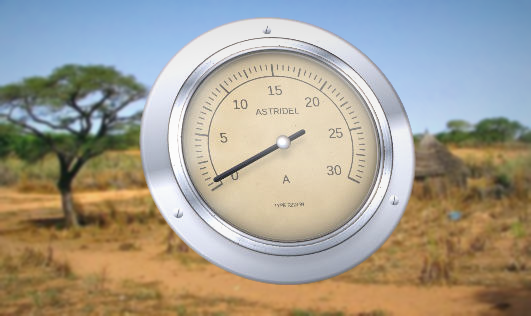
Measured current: 0.5 A
